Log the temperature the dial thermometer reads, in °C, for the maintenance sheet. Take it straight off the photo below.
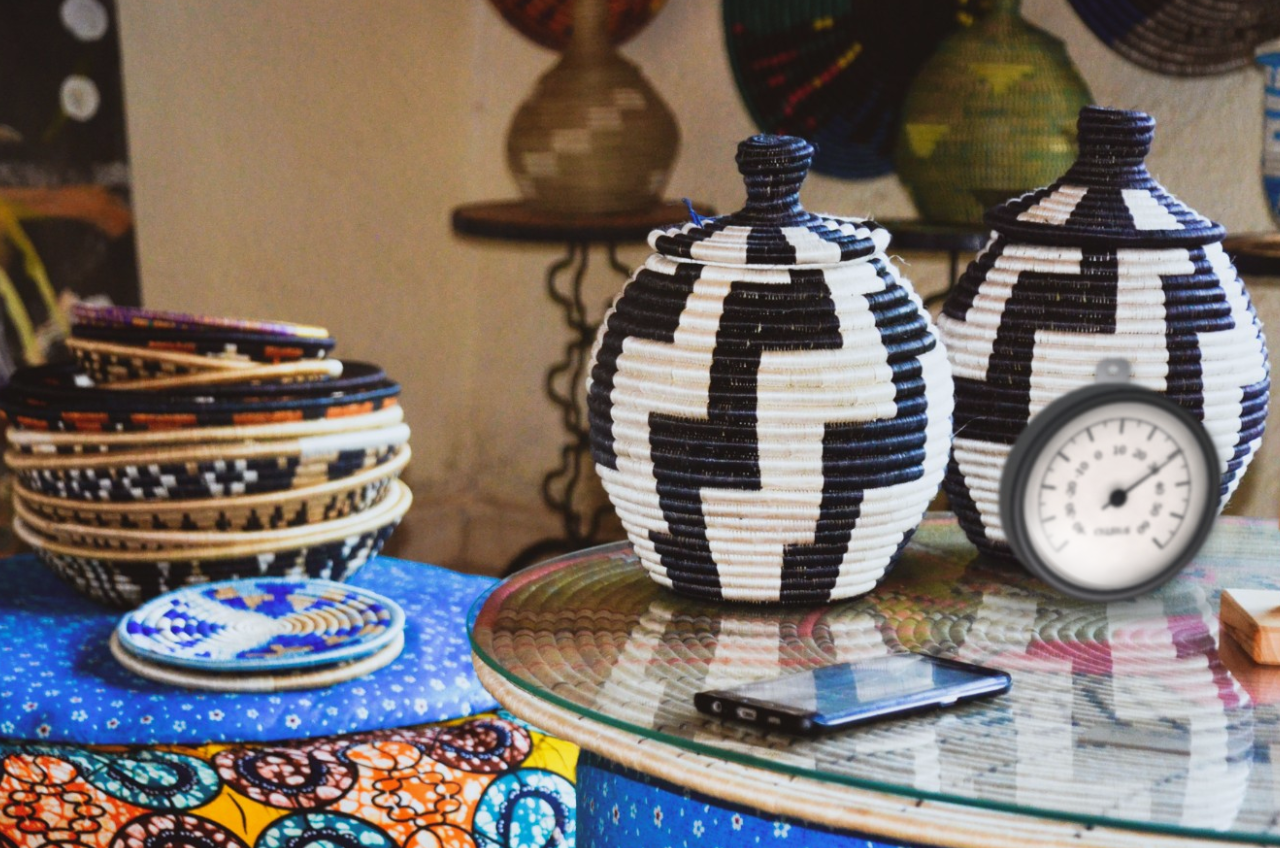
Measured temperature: 30 °C
